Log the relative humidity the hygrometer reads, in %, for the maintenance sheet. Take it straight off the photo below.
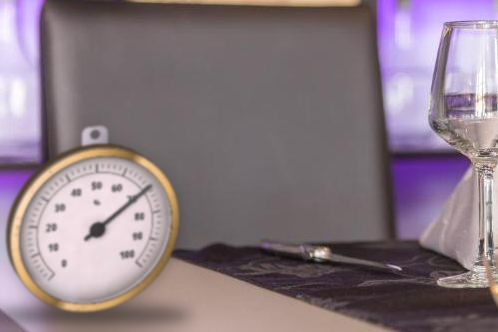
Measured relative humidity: 70 %
